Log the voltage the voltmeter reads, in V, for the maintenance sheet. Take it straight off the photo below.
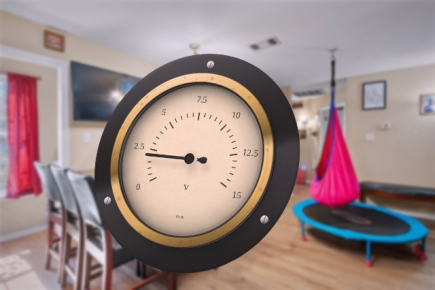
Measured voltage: 2 V
